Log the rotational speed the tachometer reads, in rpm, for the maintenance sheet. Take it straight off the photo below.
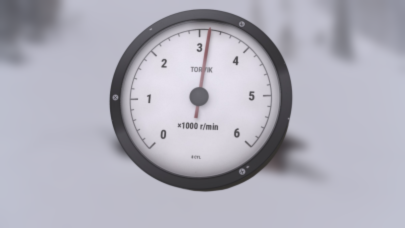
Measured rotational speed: 3200 rpm
